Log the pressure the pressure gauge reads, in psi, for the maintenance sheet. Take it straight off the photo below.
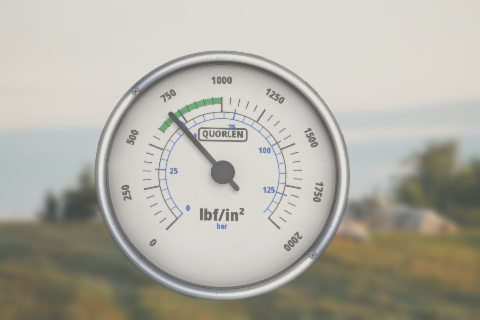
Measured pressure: 700 psi
